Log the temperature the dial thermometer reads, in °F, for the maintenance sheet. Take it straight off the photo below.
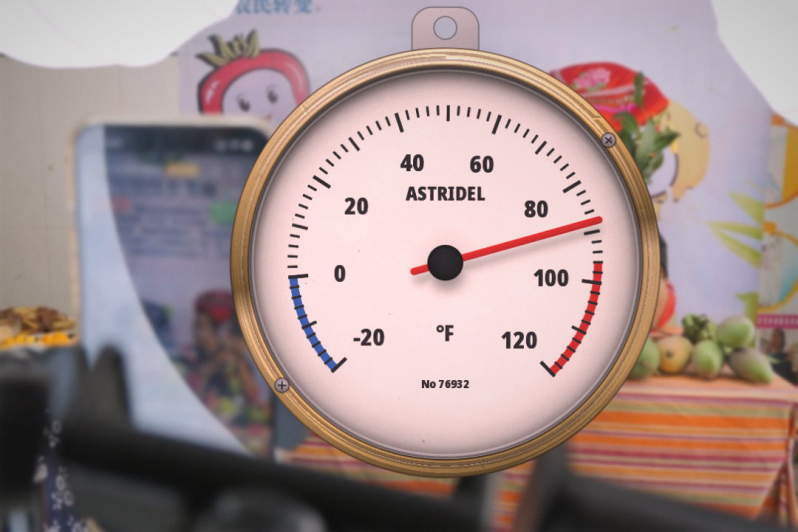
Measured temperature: 88 °F
